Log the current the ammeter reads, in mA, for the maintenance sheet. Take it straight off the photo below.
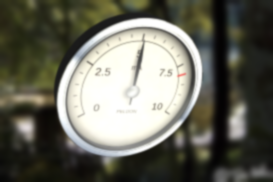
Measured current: 5 mA
